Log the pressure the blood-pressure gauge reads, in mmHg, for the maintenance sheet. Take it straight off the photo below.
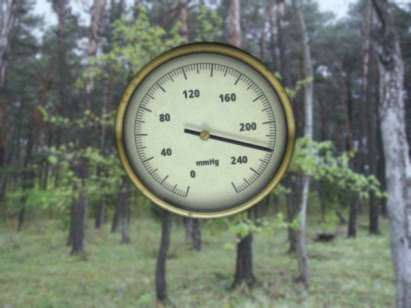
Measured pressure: 220 mmHg
